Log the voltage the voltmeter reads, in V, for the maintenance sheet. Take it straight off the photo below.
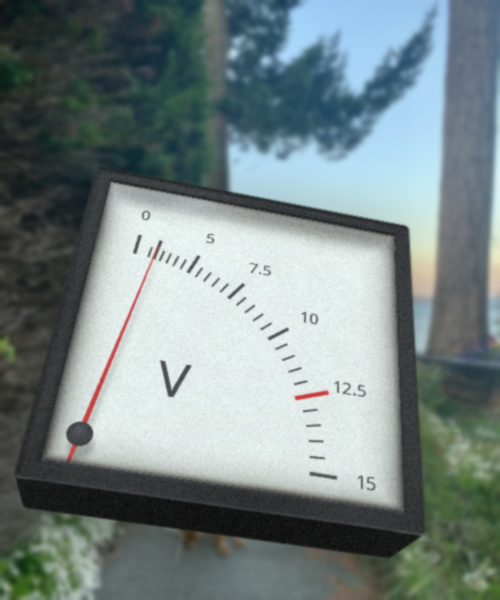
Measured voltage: 2.5 V
